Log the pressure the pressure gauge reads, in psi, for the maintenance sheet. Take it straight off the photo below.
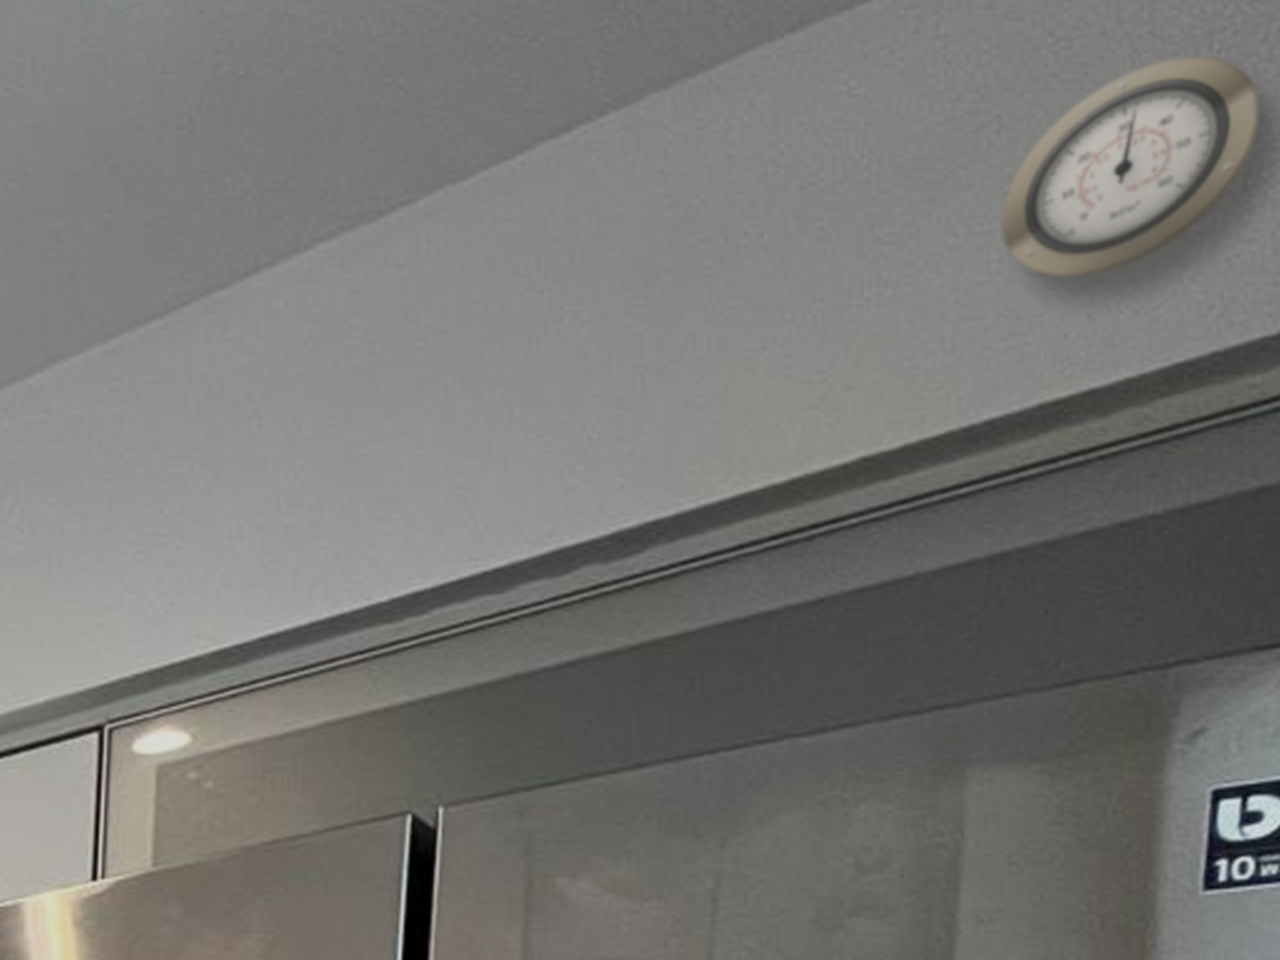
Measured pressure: 32 psi
